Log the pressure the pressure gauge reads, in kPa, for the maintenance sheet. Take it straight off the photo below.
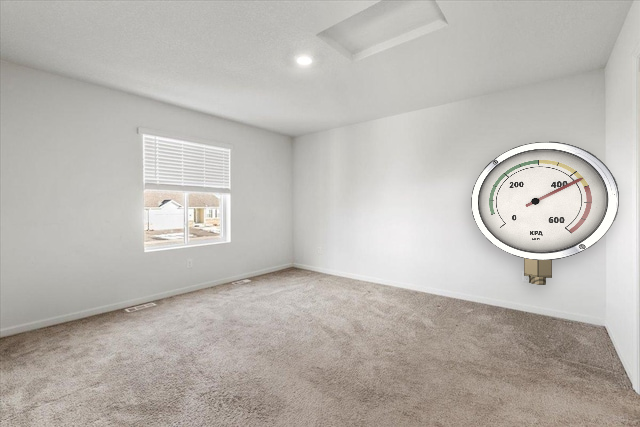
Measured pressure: 425 kPa
